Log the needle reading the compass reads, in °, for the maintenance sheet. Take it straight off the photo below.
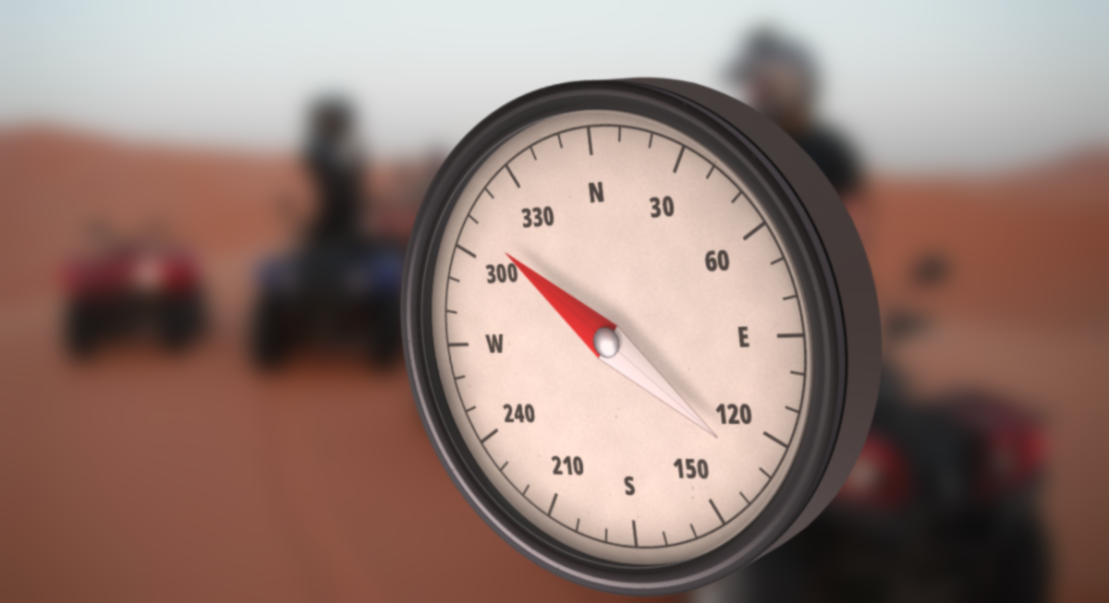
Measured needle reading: 310 °
